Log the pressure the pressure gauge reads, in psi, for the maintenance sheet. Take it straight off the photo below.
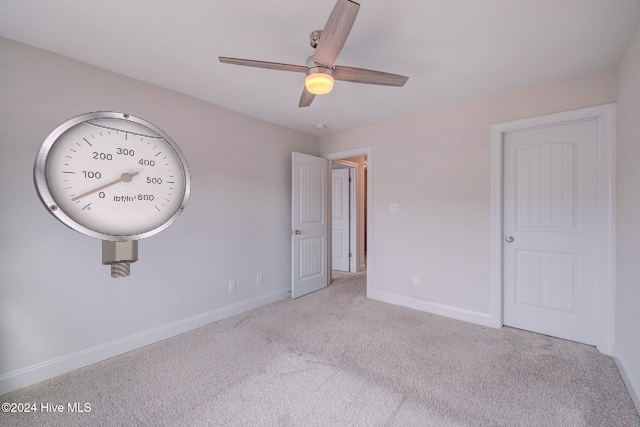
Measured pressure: 30 psi
